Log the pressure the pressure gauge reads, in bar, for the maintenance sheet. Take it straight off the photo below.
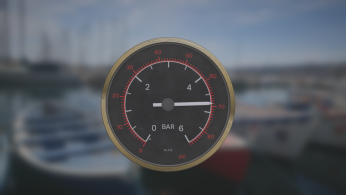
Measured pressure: 4.75 bar
